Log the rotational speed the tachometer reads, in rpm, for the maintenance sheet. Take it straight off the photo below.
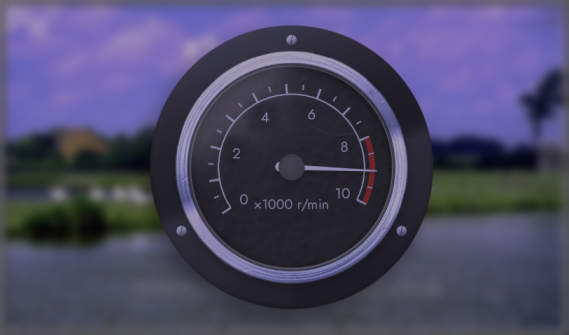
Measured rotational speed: 9000 rpm
